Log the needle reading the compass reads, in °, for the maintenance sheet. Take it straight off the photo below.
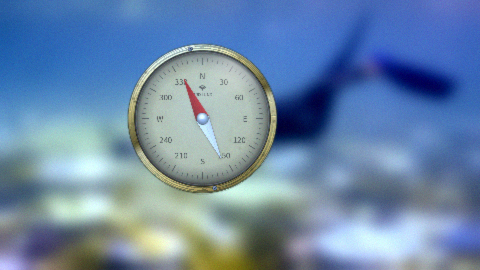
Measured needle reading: 335 °
